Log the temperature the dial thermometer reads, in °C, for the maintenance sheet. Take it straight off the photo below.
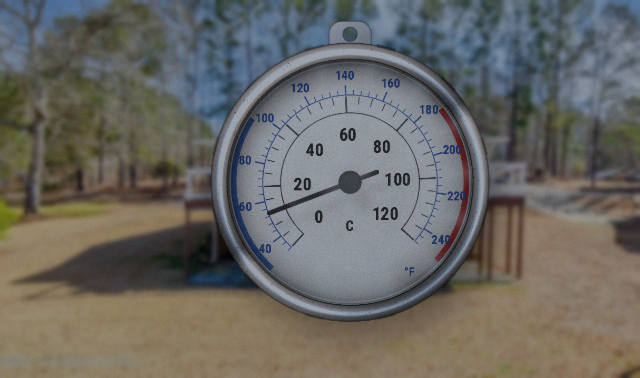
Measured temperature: 12 °C
